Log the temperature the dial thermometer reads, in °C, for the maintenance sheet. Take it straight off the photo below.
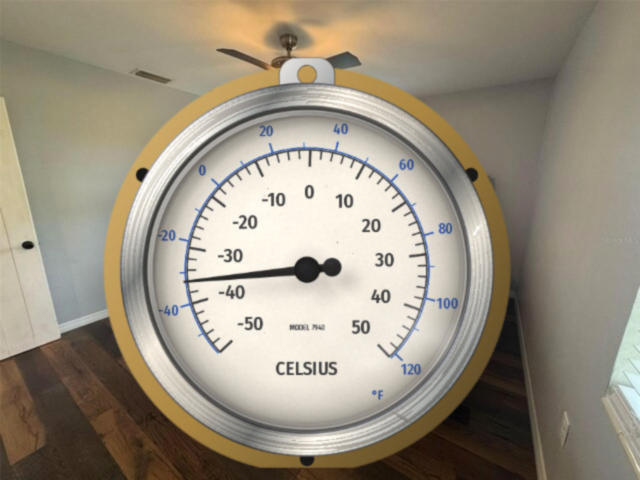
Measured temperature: -36 °C
